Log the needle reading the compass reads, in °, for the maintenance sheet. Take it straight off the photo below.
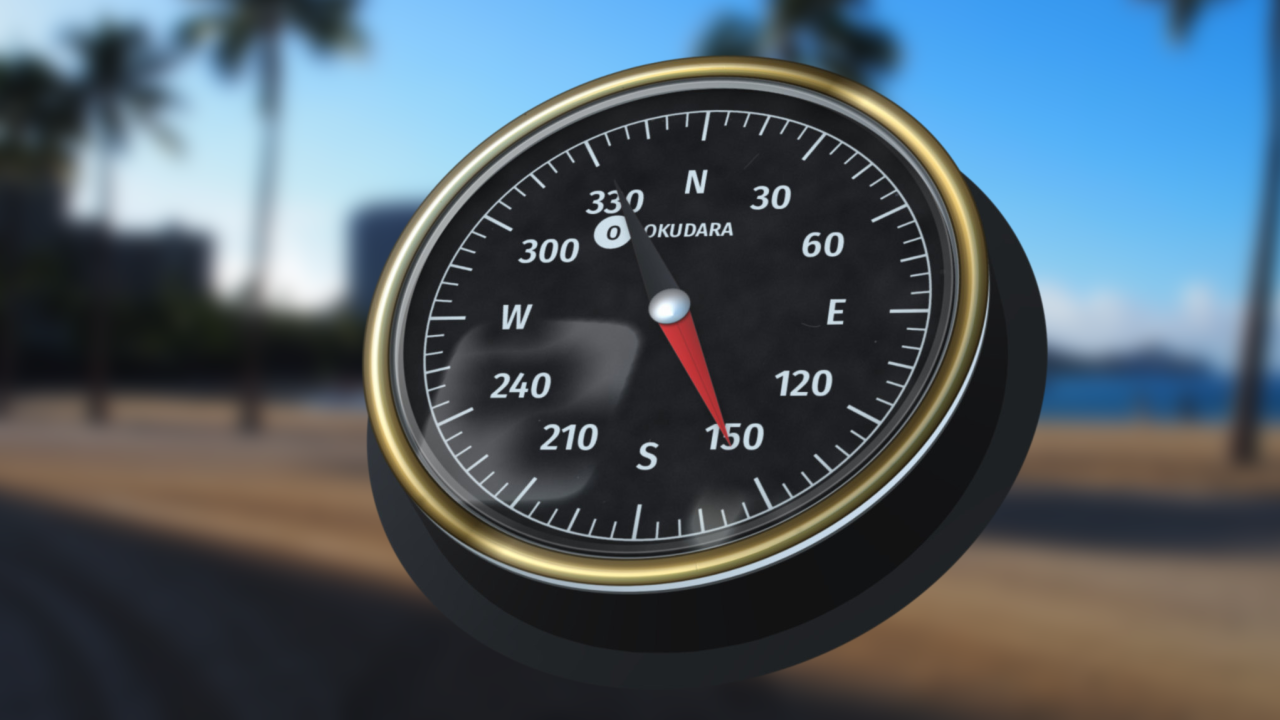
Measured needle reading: 152.5 °
